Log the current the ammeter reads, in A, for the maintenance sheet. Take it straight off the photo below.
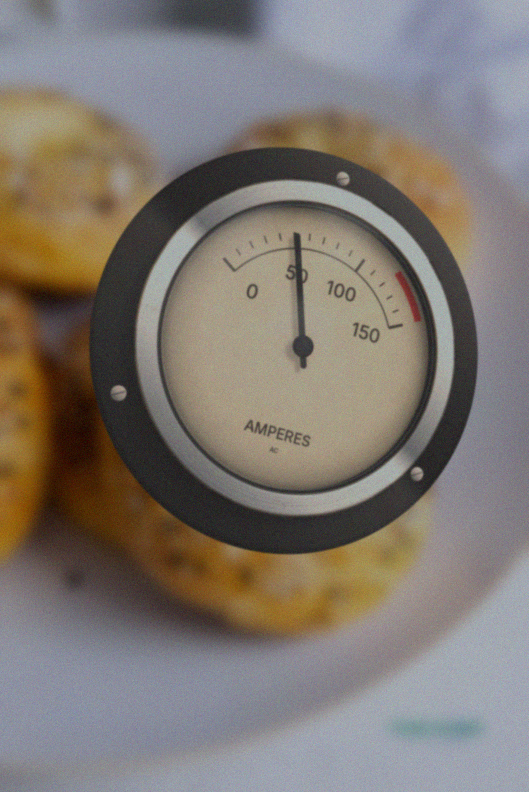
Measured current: 50 A
